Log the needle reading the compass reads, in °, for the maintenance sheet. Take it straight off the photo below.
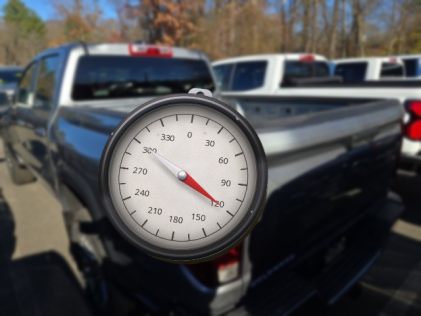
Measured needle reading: 120 °
